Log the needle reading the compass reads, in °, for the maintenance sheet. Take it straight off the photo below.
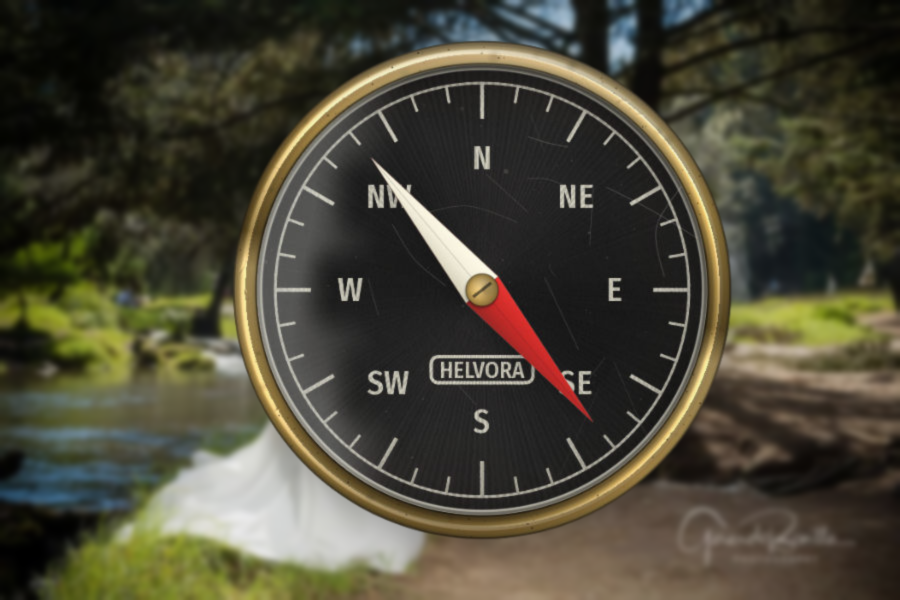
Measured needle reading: 140 °
